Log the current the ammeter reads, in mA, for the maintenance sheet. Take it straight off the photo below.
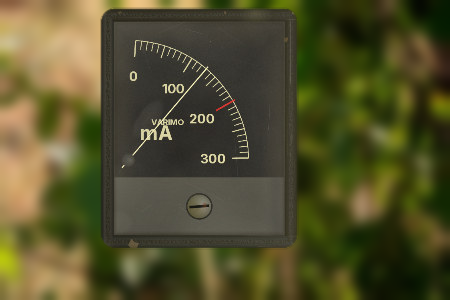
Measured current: 130 mA
